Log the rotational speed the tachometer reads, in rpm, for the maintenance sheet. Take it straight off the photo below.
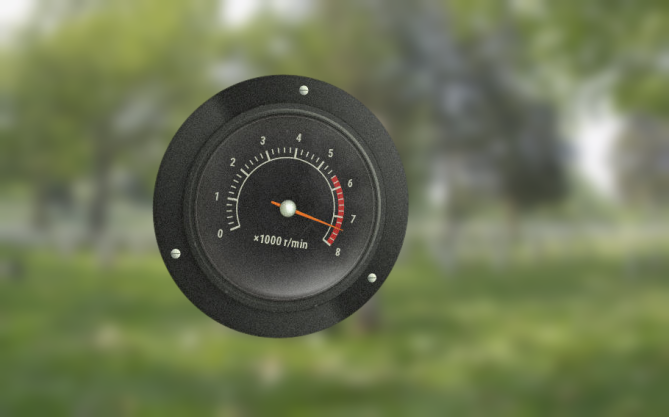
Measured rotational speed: 7400 rpm
